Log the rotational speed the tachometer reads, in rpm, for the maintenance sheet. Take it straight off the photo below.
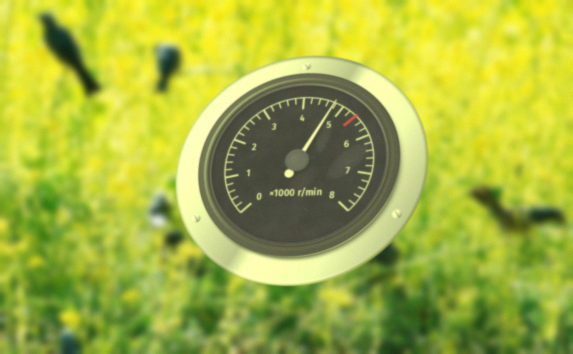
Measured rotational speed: 4800 rpm
